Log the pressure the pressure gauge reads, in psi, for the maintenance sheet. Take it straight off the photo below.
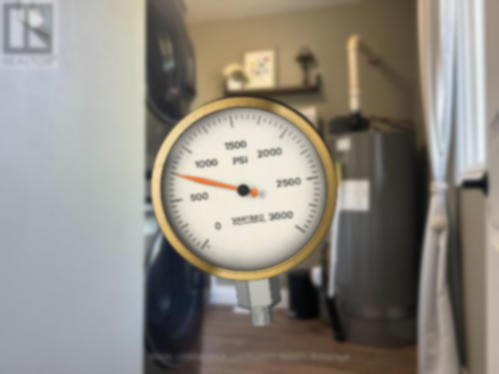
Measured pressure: 750 psi
